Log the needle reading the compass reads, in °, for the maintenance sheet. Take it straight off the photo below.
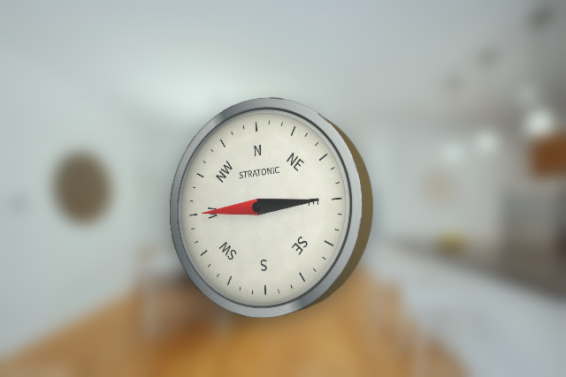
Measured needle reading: 270 °
